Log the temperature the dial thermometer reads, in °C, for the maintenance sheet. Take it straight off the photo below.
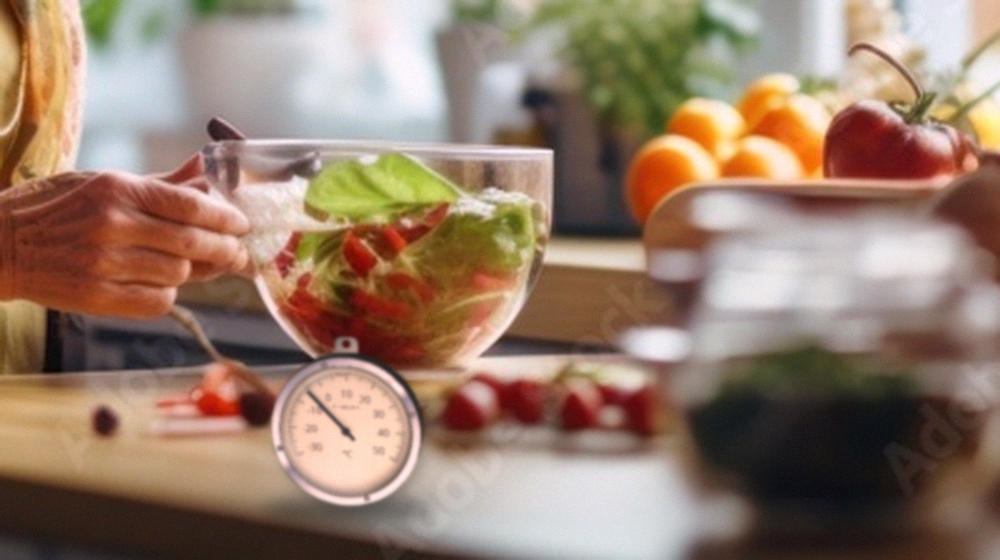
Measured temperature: -5 °C
